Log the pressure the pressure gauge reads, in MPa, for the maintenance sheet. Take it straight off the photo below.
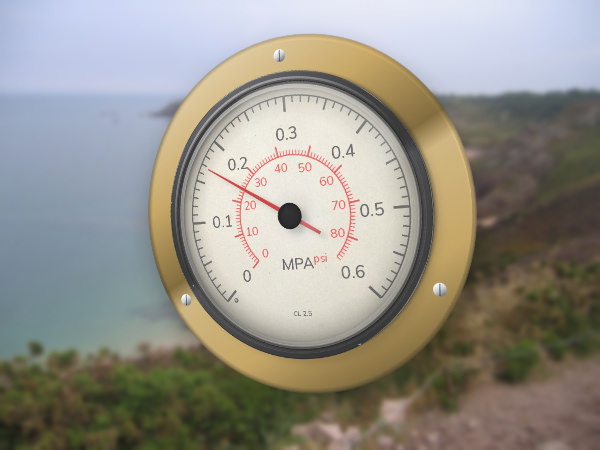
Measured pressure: 0.17 MPa
